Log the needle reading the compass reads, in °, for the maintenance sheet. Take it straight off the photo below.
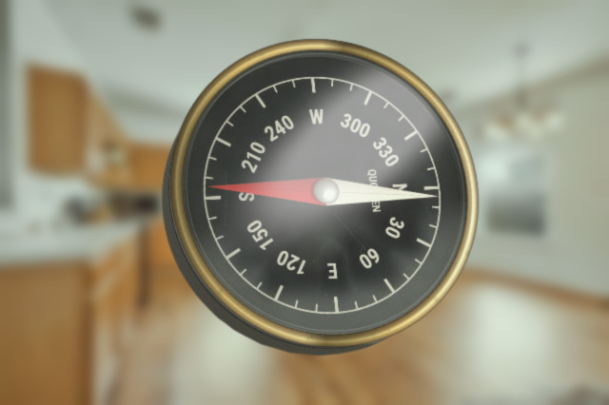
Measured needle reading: 185 °
